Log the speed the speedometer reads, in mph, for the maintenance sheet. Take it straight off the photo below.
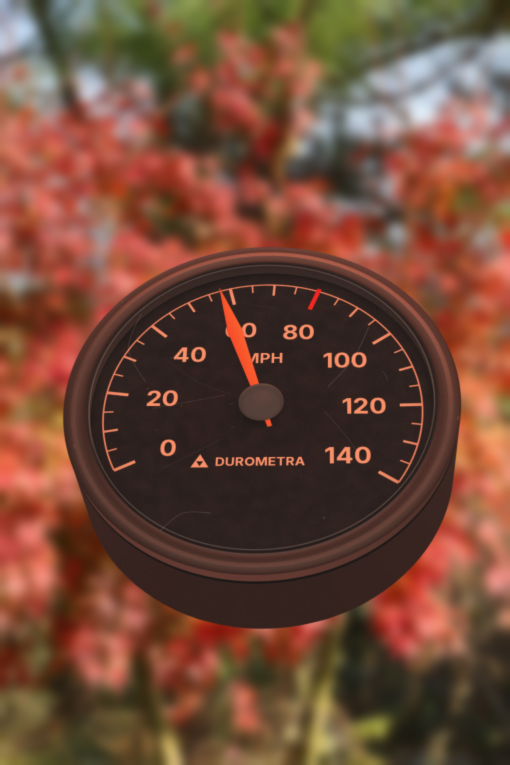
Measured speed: 57.5 mph
